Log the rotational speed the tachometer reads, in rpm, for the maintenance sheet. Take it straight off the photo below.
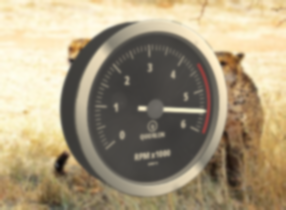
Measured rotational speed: 5500 rpm
